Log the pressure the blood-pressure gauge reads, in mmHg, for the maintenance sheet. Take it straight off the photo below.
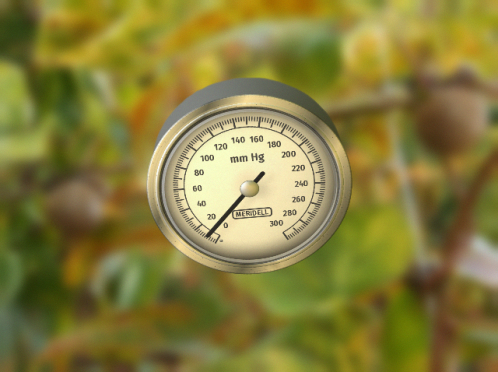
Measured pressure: 10 mmHg
